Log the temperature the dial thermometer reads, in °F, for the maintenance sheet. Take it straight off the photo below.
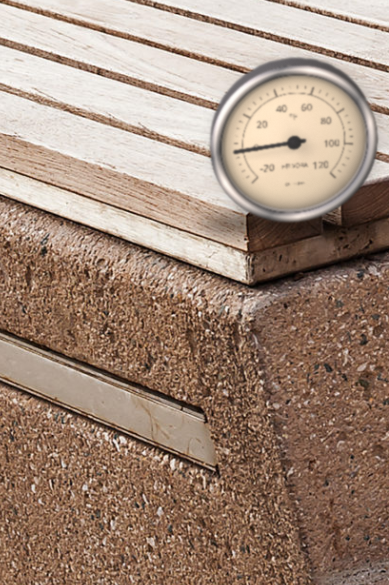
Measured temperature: 0 °F
